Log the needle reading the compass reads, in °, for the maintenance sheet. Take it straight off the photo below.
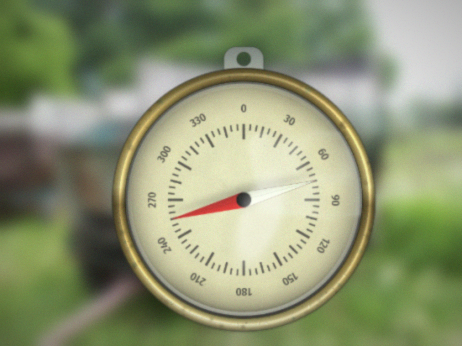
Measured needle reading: 255 °
